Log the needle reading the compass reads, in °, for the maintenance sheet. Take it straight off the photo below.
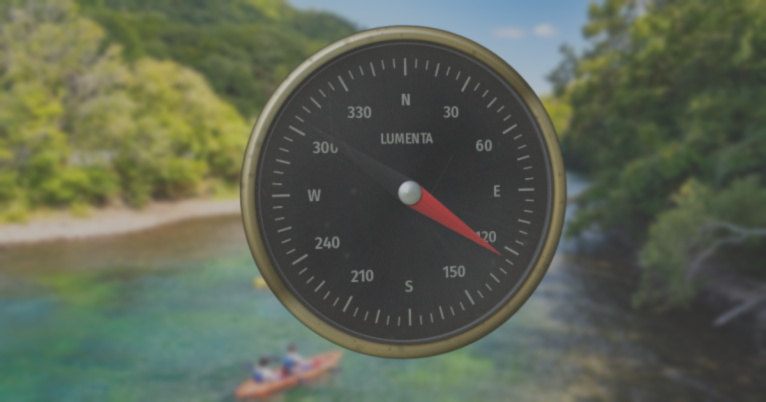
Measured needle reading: 125 °
